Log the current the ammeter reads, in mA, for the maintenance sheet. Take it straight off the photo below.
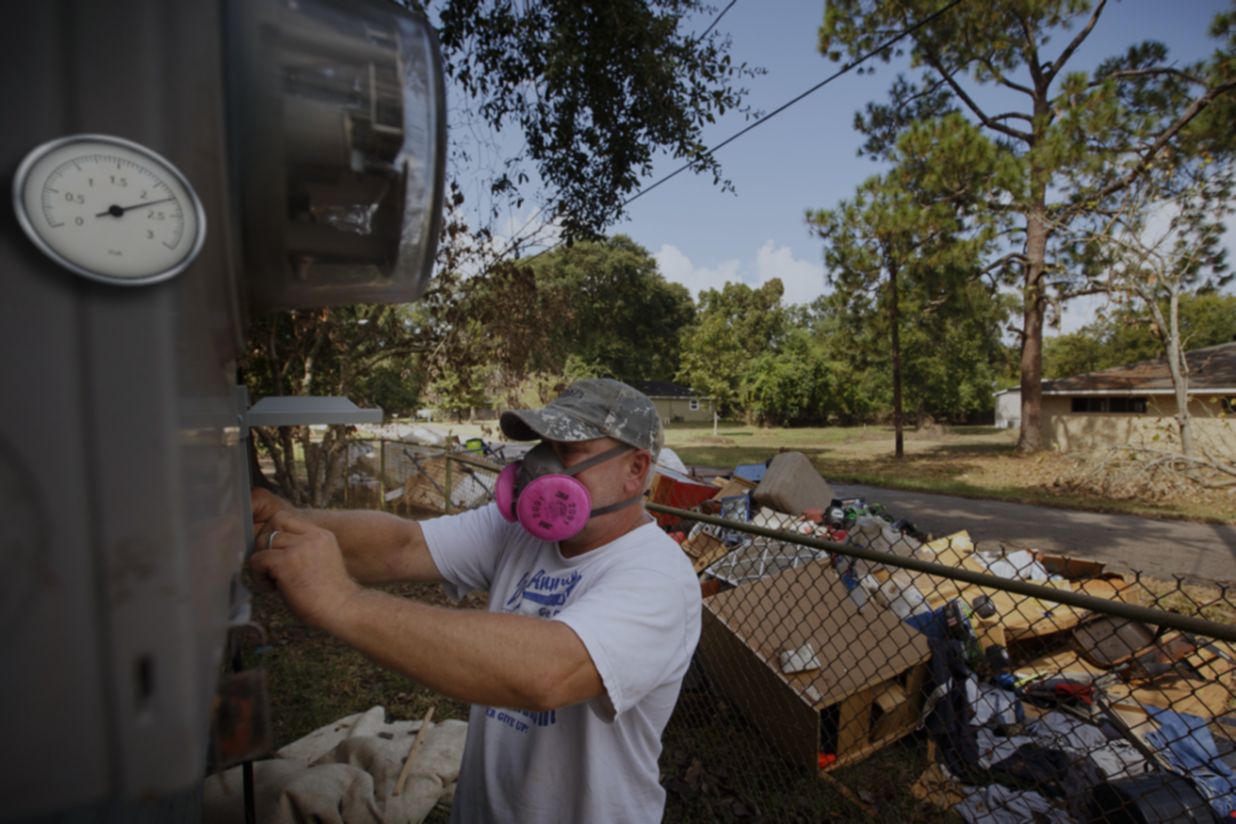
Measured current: 2.25 mA
